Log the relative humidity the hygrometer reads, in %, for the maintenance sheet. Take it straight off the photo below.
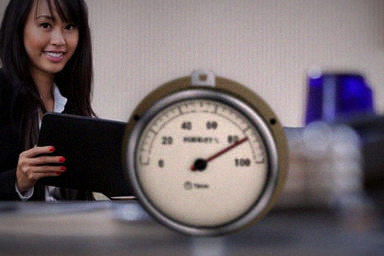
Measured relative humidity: 84 %
